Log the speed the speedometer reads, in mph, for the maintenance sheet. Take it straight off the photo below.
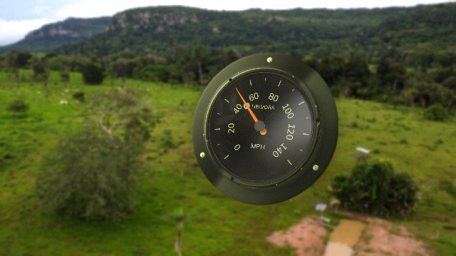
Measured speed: 50 mph
